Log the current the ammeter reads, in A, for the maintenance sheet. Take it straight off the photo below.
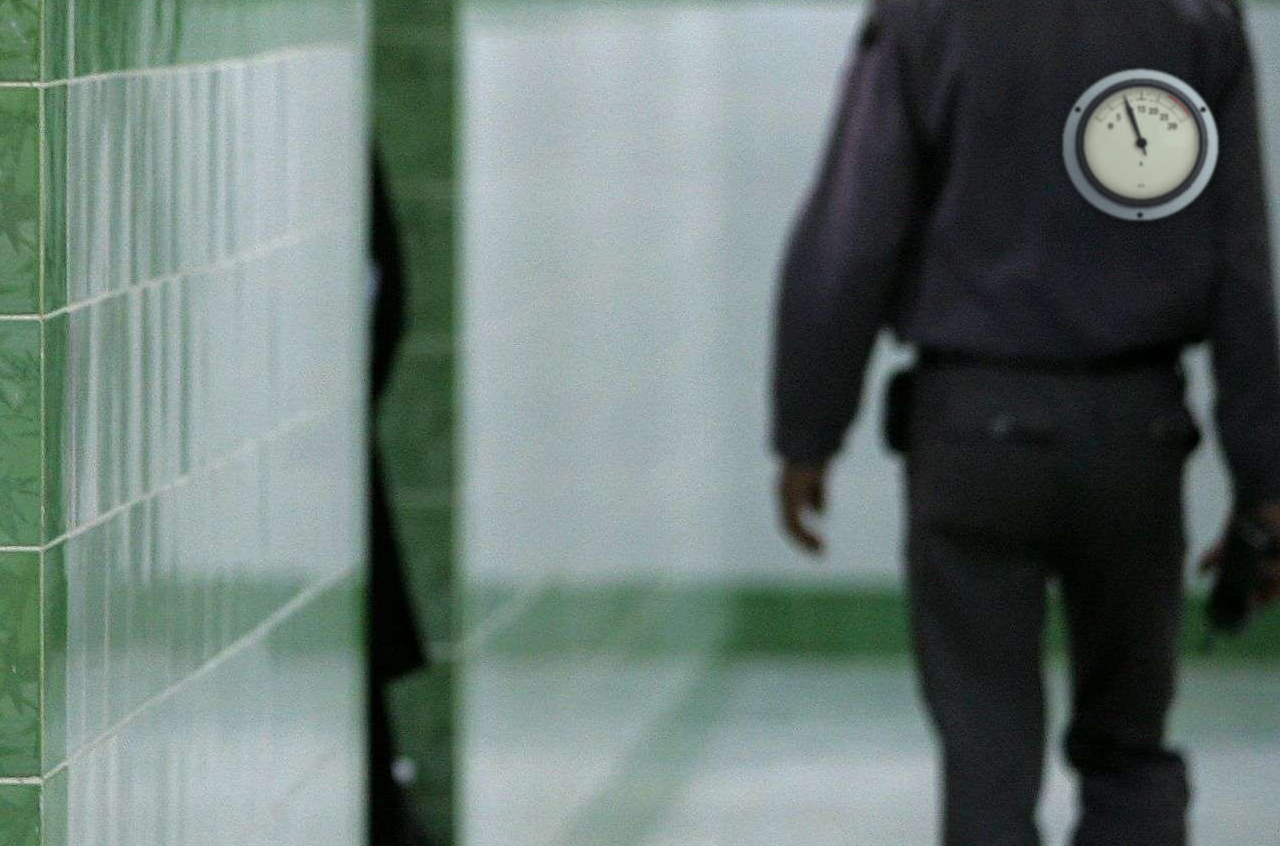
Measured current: 10 A
